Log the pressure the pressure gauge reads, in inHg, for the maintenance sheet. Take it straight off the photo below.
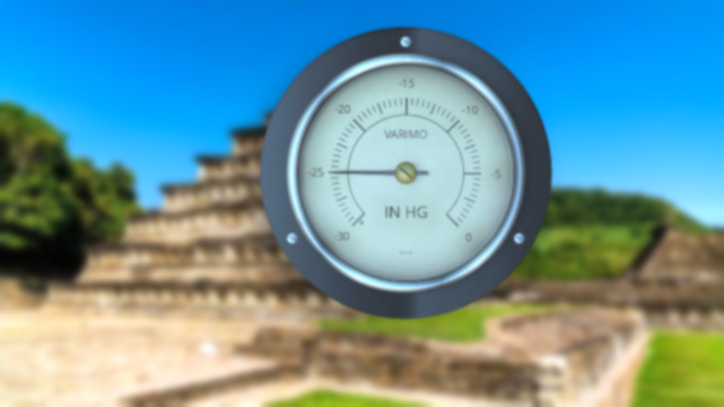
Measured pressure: -25 inHg
